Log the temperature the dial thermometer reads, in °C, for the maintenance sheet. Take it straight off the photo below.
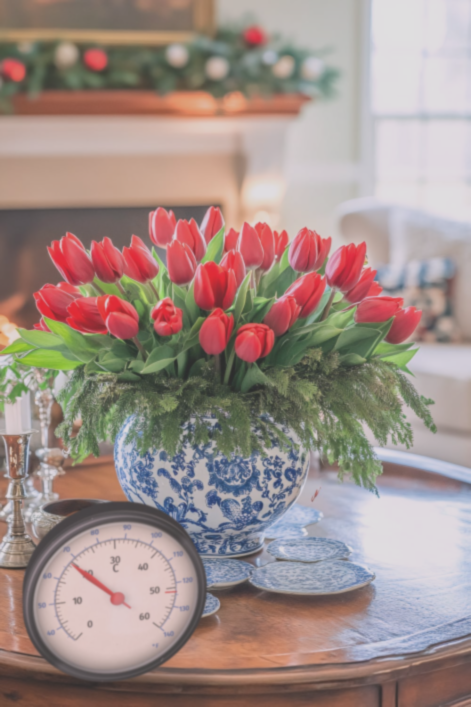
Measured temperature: 20 °C
